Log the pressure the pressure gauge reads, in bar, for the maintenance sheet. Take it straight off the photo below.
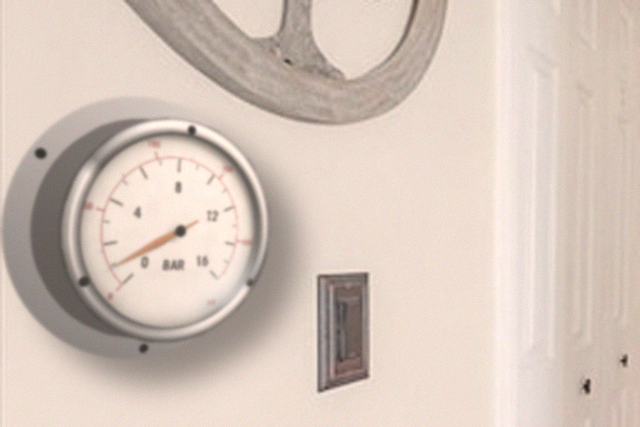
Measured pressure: 1 bar
